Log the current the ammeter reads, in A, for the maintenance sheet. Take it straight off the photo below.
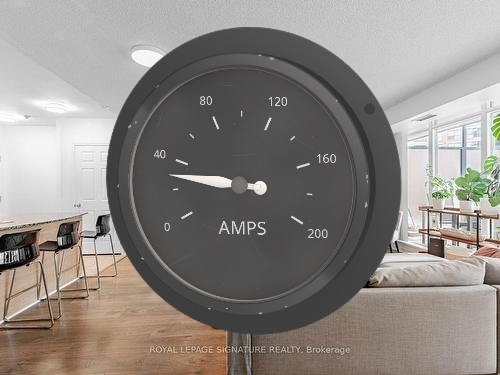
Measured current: 30 A
